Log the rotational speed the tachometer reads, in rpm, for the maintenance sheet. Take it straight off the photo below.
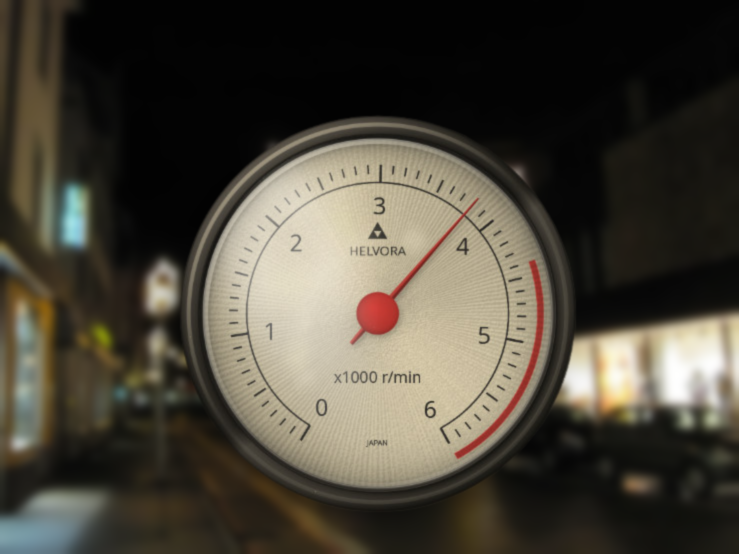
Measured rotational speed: 3800 rpm
